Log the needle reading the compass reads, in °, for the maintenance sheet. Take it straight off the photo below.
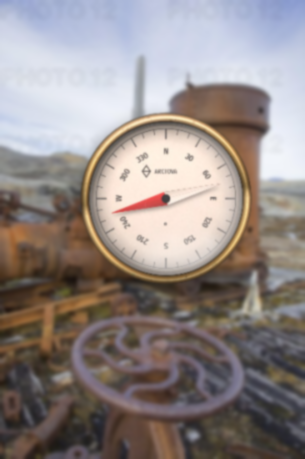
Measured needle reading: 255 °
